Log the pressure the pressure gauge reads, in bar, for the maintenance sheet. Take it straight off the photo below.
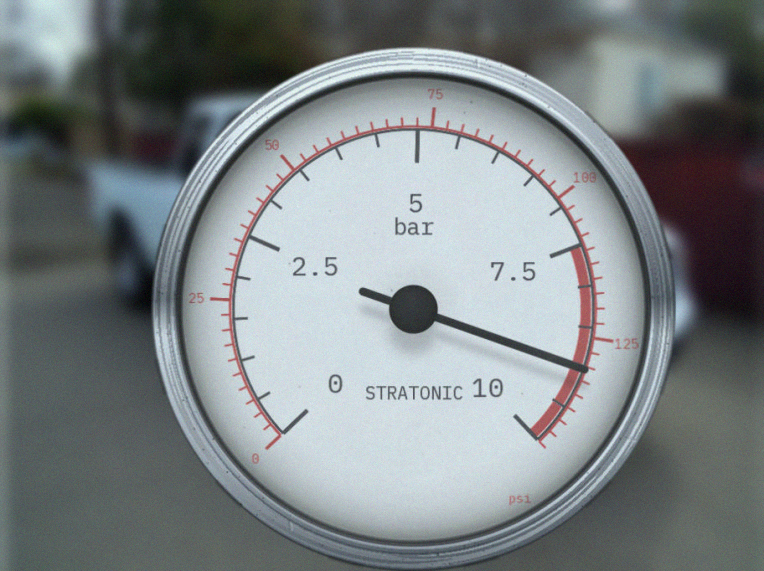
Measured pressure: 9 bar
